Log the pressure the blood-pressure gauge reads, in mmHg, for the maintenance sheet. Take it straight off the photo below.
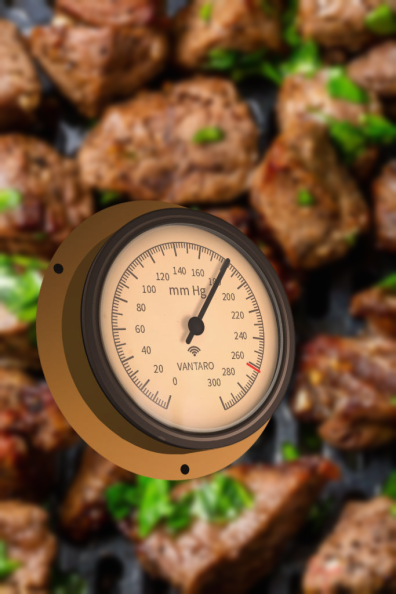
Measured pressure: 180 mmHg
